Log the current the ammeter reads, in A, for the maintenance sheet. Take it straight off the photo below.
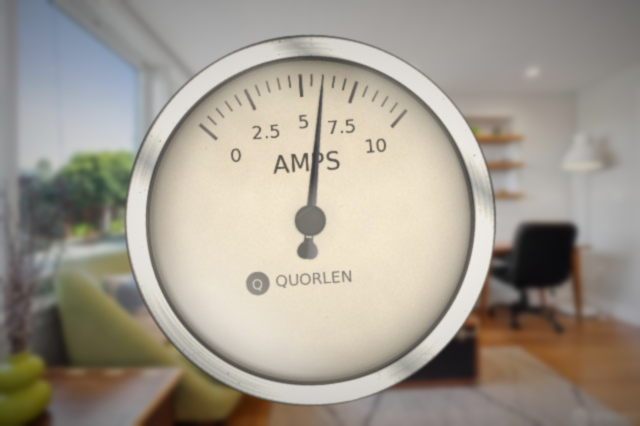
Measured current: 6 A
